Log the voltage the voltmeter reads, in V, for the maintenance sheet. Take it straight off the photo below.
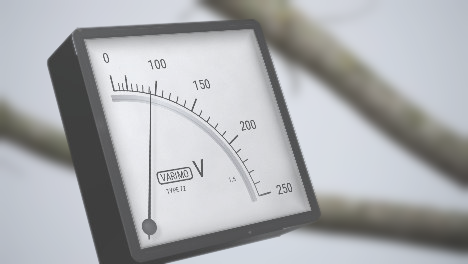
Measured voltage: 90 V
